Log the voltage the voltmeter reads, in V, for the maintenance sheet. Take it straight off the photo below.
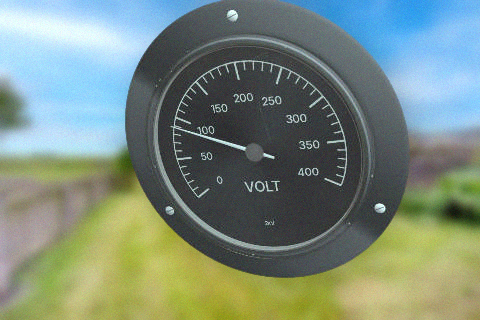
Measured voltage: 90 V
